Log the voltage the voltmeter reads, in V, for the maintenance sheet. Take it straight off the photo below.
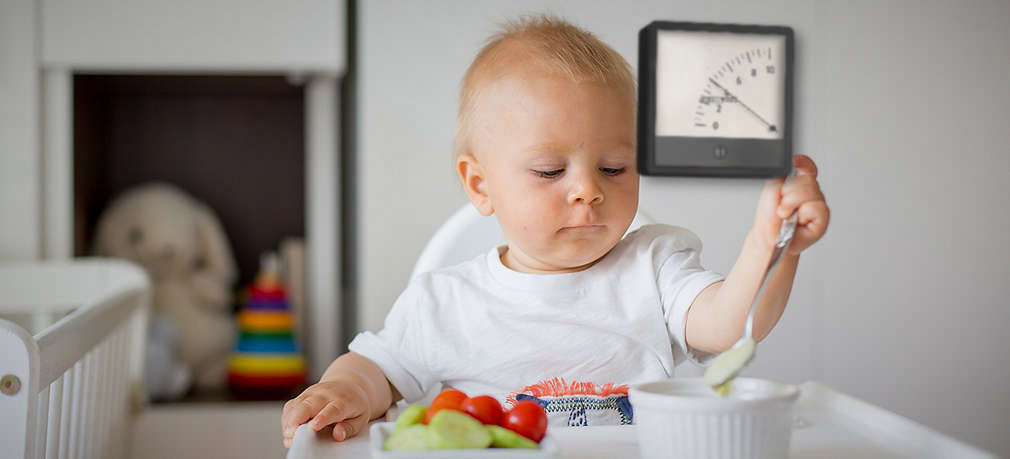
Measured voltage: 4 V
